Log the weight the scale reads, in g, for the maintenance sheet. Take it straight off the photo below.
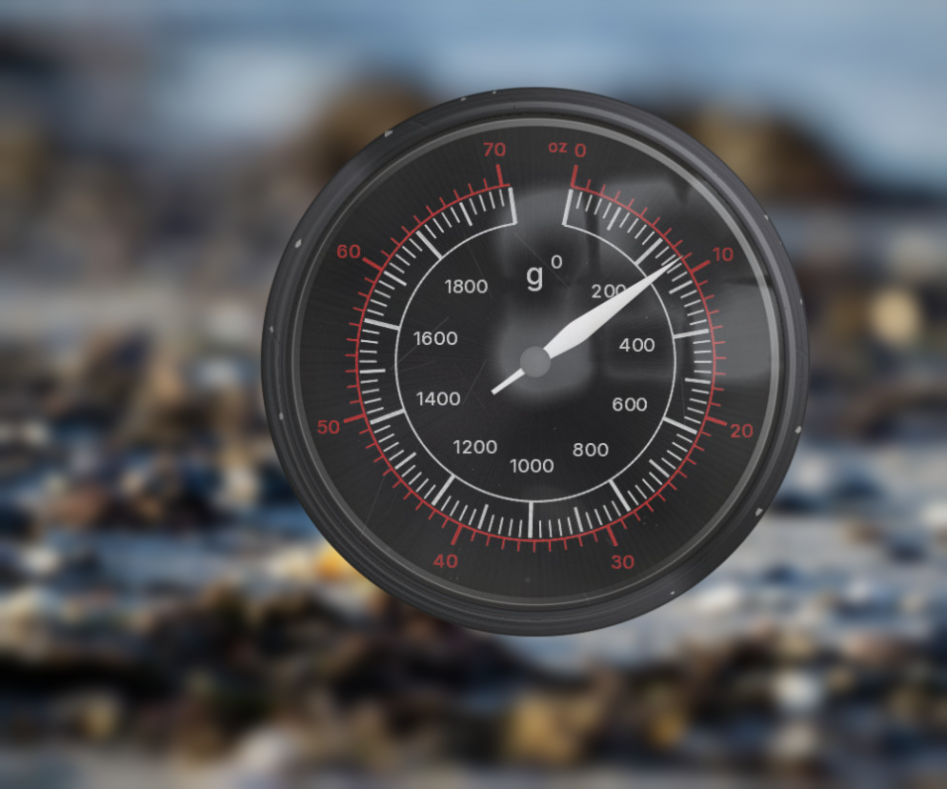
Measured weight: 250 g
